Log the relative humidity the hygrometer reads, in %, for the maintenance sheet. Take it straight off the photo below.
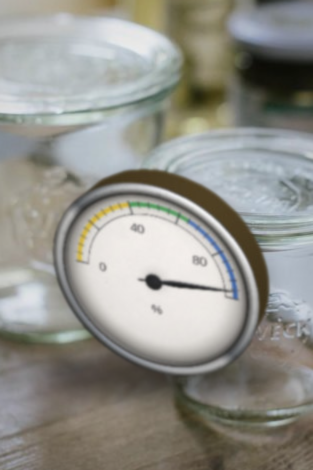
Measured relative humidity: 96 %
